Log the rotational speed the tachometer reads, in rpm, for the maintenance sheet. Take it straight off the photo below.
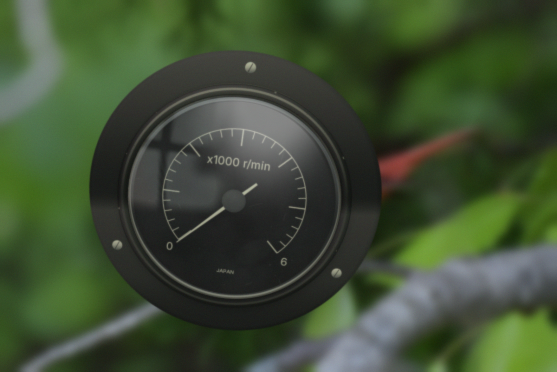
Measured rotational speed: 0 rpm
